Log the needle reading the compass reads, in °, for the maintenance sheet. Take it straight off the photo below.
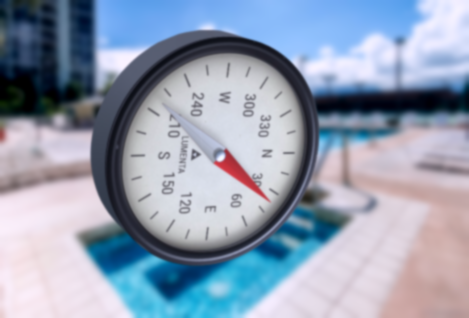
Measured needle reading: 37.5 °
